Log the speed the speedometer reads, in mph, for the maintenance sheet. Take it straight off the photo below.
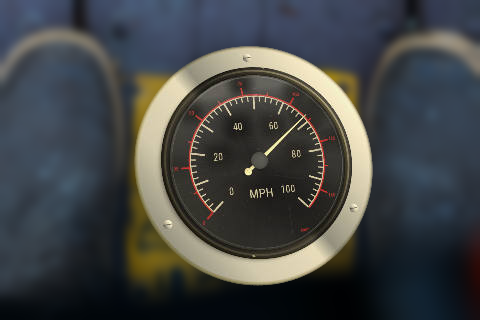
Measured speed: 68 mph
